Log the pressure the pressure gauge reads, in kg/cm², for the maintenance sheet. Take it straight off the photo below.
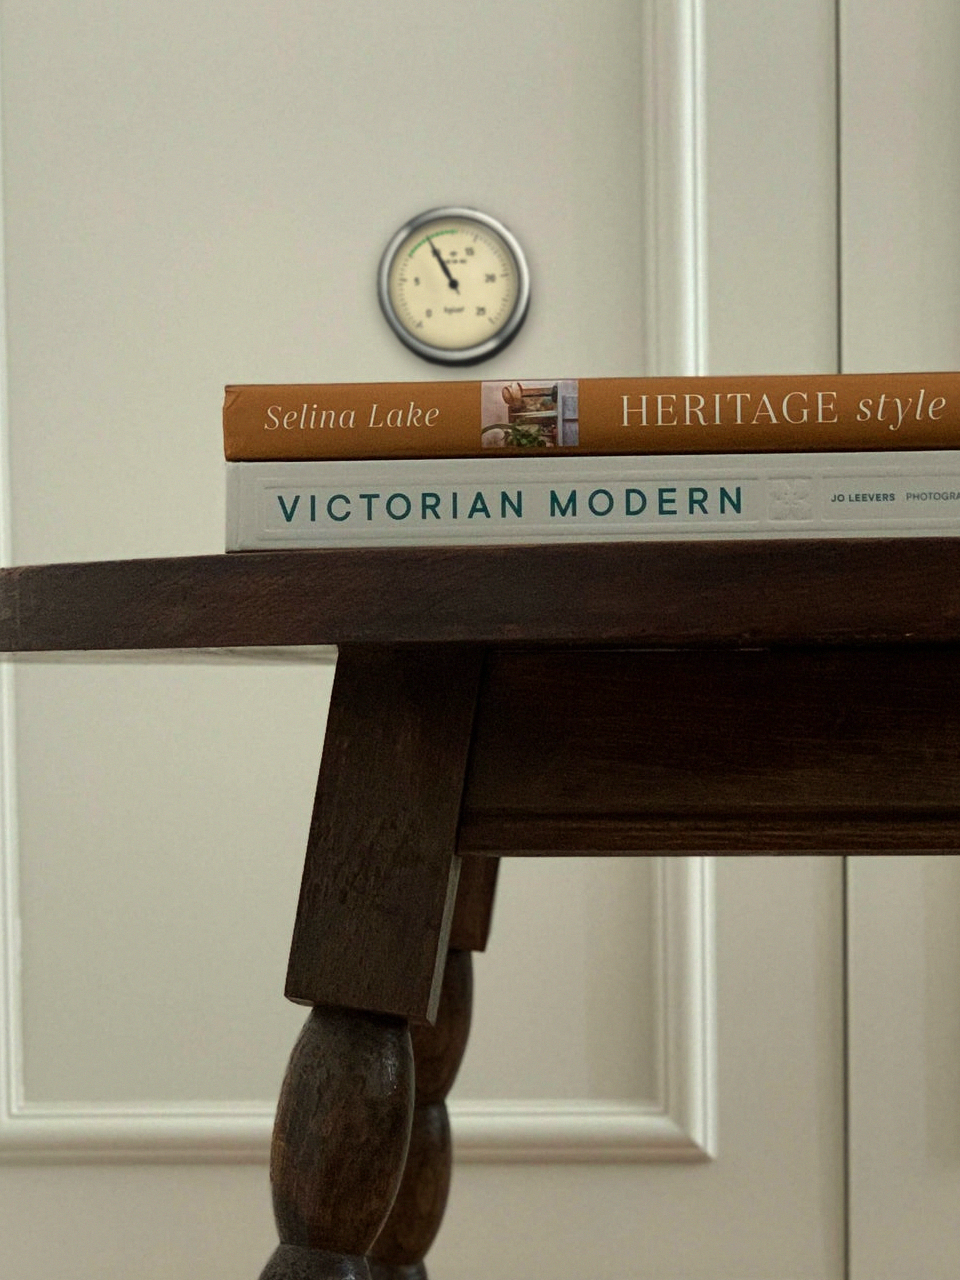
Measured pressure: 10 kg/cm²
